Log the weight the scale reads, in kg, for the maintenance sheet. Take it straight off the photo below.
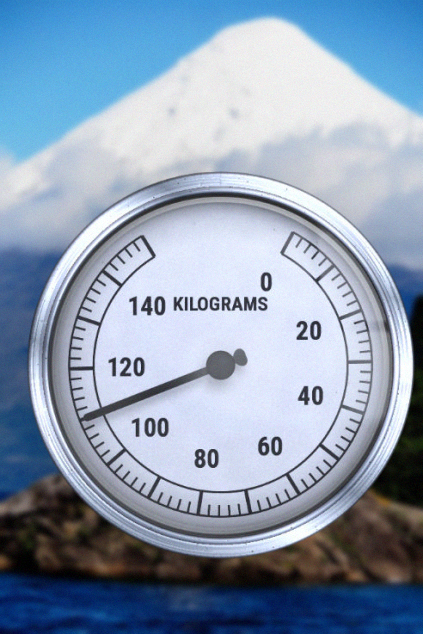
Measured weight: 110 kg
